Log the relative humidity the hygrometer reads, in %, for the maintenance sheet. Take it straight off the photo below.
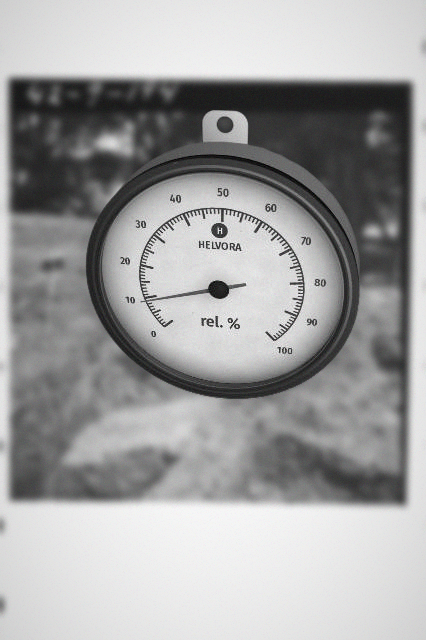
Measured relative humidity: 10 %
